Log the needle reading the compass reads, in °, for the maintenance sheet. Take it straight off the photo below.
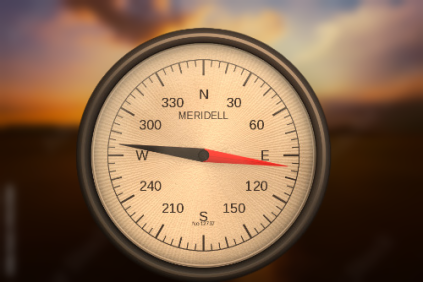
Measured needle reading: 97.5 °
